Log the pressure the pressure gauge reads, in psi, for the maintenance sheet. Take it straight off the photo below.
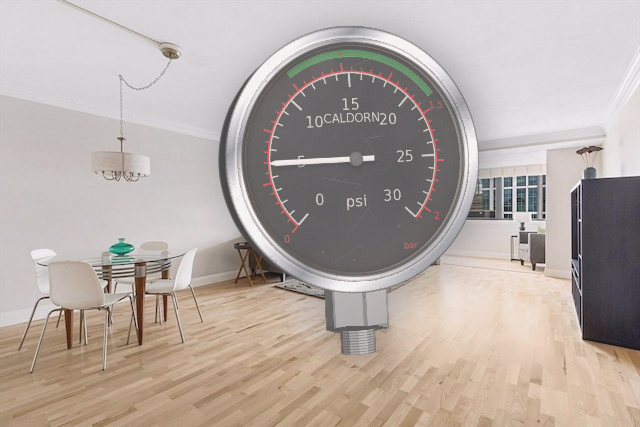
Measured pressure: 5 psi
